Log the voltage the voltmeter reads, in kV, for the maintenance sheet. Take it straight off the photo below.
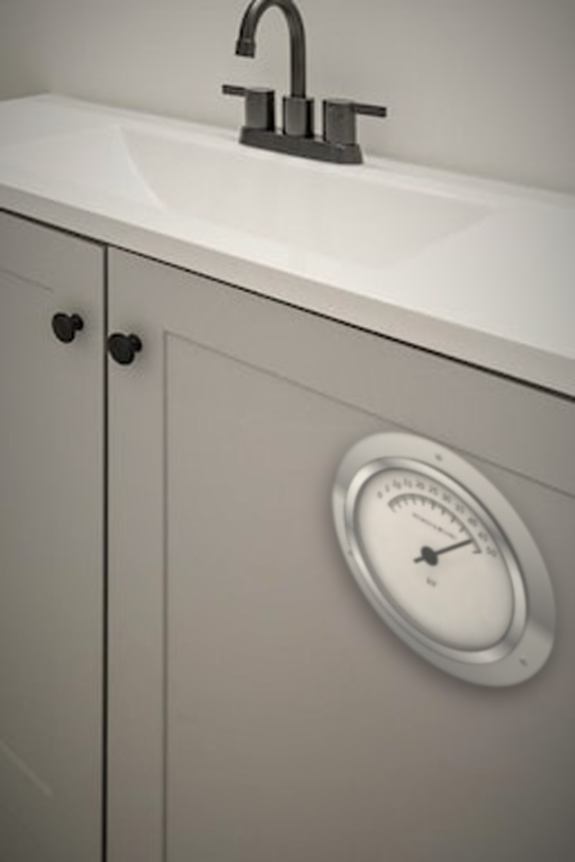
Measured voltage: 45 kV
